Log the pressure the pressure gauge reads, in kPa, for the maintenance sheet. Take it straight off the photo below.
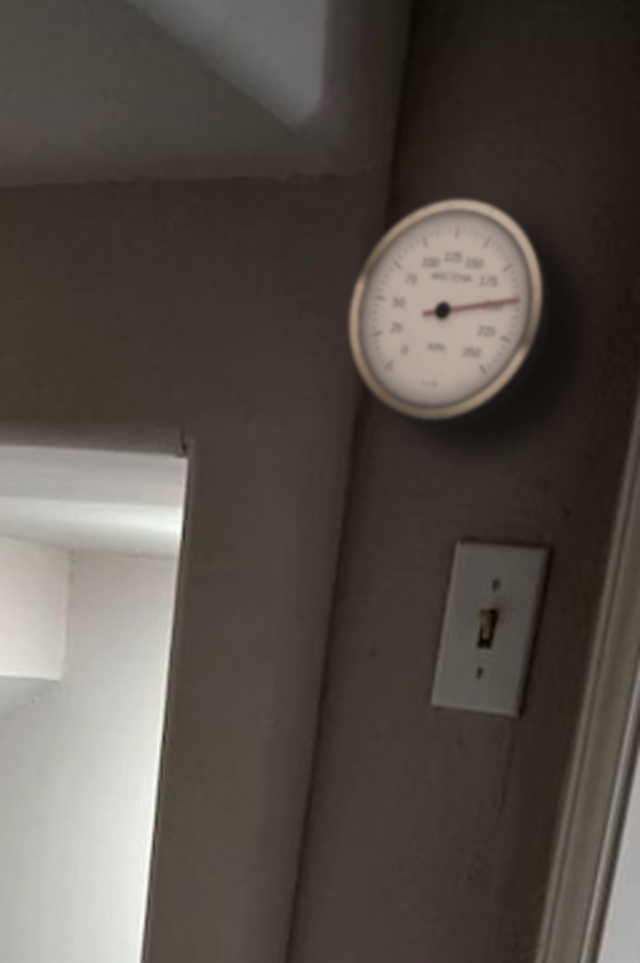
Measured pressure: 200 kPa
